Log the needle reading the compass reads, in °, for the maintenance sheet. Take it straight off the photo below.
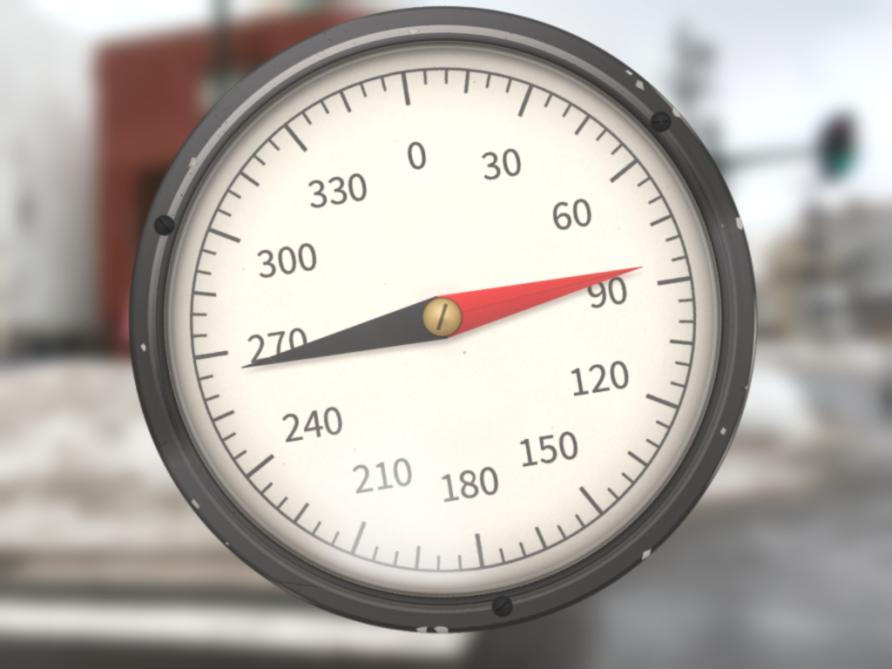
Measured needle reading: 85 °
